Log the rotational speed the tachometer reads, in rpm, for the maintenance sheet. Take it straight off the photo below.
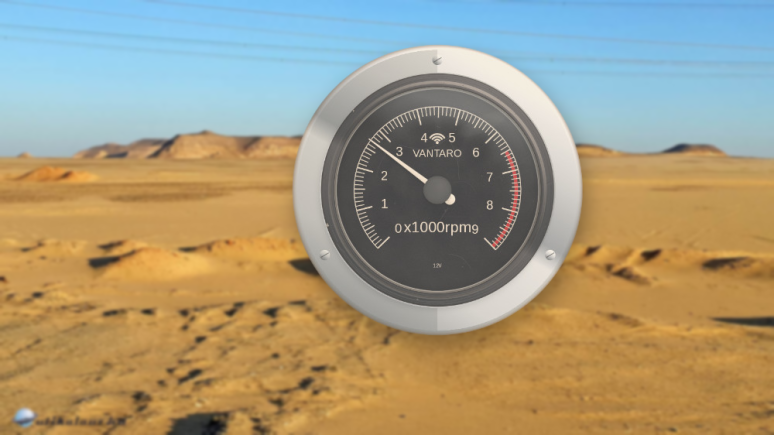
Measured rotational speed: 2700 rpm
